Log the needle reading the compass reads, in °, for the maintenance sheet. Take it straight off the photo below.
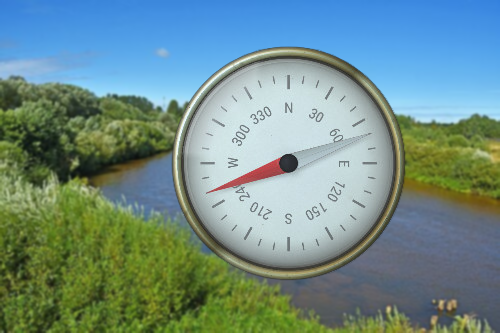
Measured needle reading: 250 °
